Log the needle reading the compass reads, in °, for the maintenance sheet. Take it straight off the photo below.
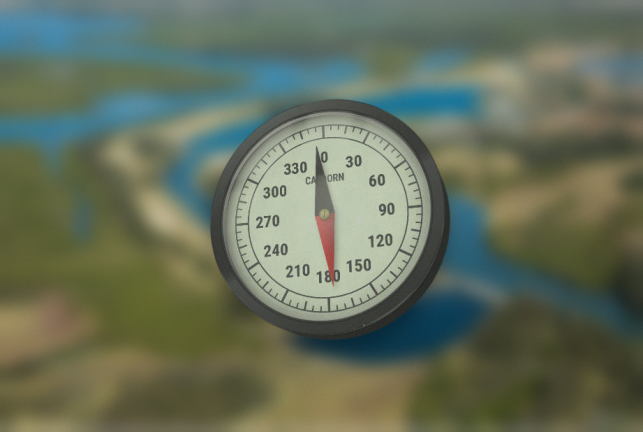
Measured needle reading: 175 °
